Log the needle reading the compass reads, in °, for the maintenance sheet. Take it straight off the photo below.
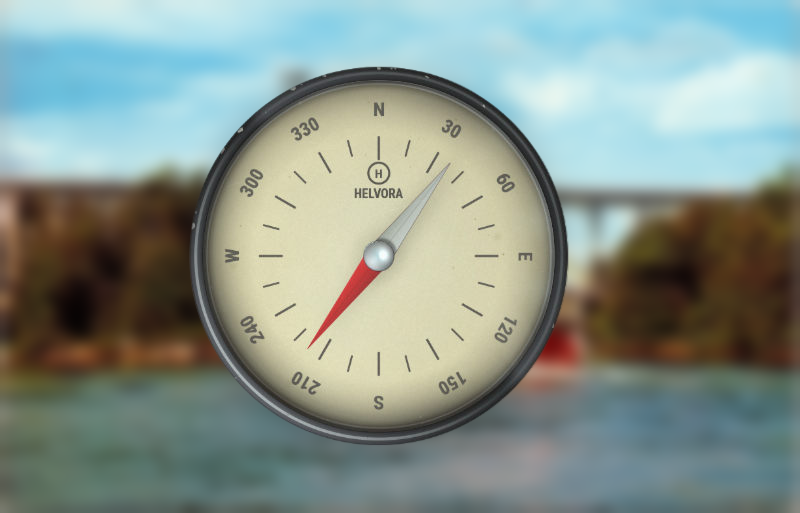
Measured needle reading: 217.5 °
